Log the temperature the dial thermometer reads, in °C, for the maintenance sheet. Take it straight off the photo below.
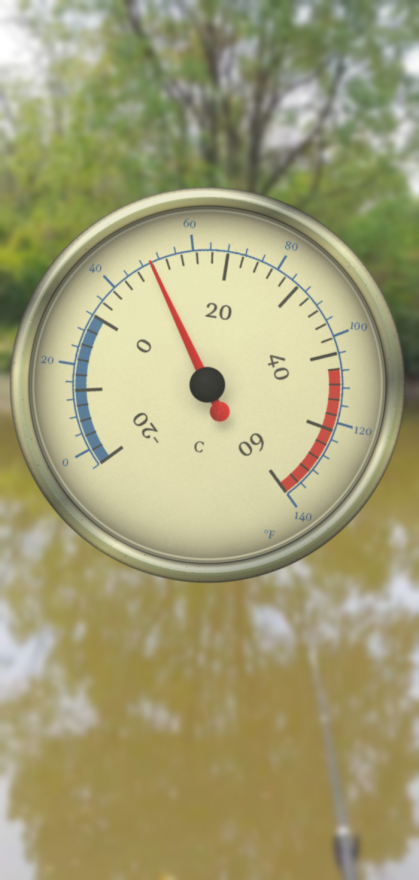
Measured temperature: 10 °C
